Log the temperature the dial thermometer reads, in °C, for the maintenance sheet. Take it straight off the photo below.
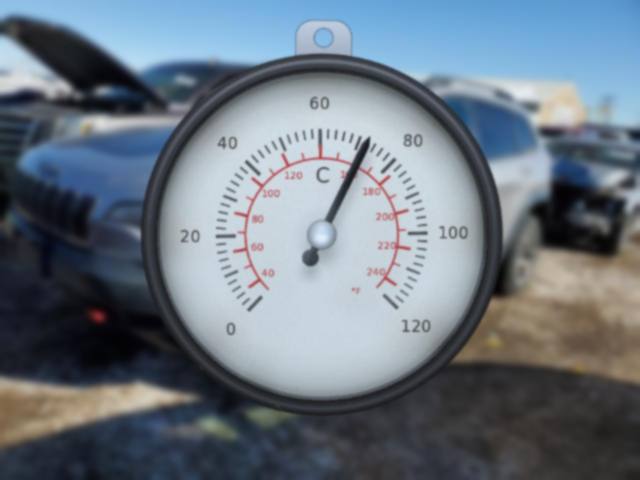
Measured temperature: 72 °C
